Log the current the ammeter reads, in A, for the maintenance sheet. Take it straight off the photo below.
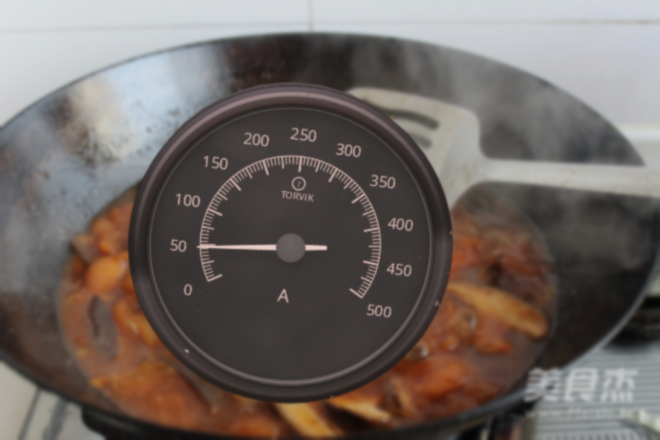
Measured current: 50 A
